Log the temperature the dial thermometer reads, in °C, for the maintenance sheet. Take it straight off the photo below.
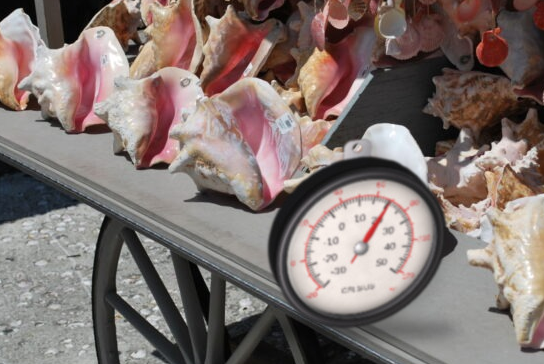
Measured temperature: 20 °C
